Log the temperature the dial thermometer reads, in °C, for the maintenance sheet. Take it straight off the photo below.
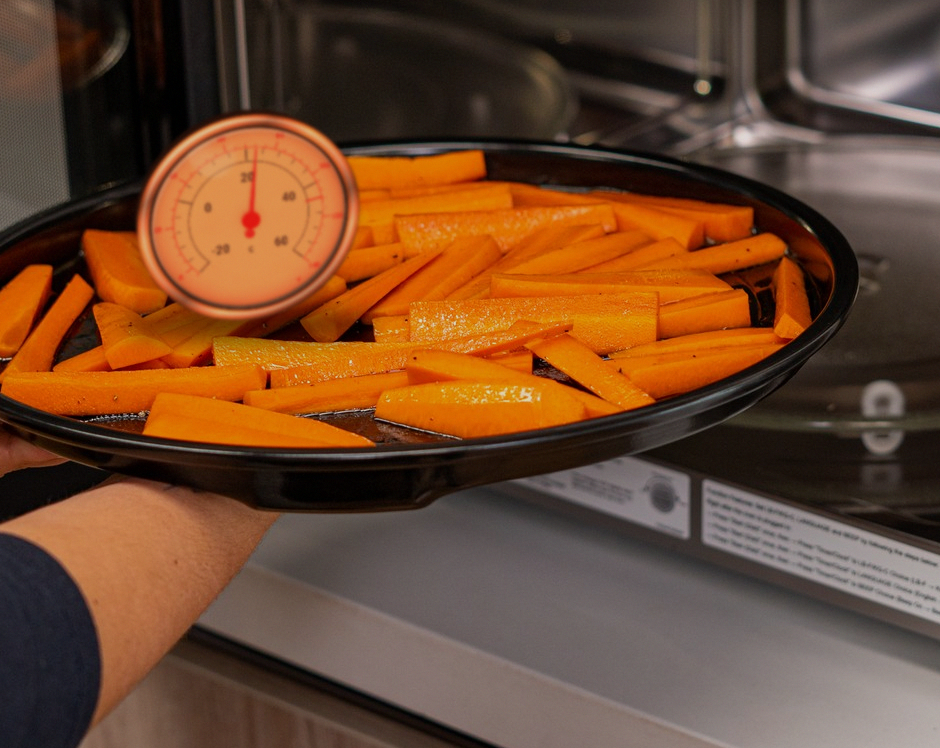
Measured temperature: 22 °C
